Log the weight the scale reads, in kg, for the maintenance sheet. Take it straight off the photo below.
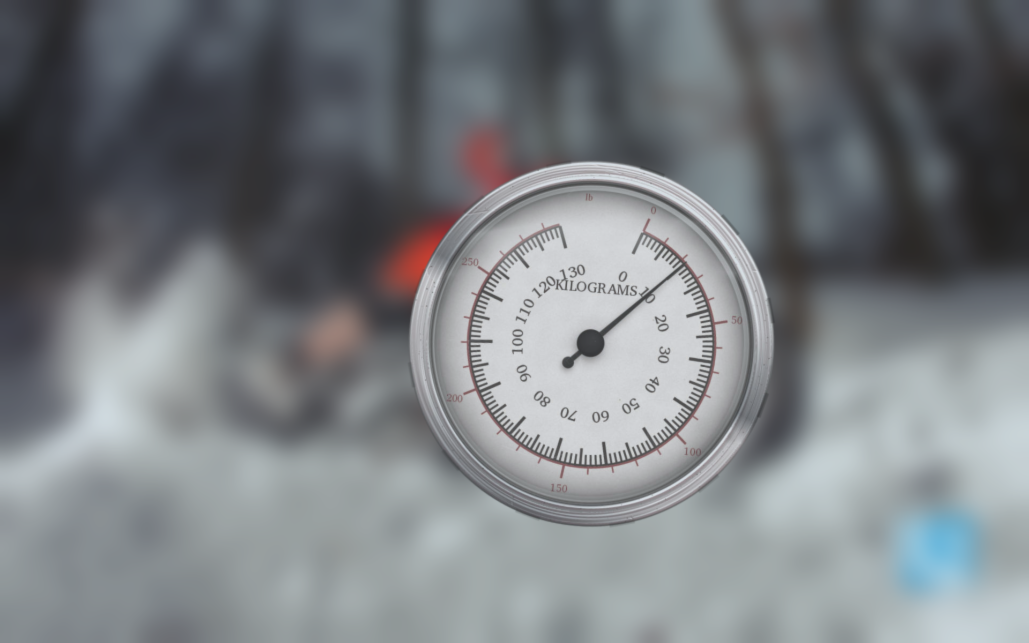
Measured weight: 10 kg
